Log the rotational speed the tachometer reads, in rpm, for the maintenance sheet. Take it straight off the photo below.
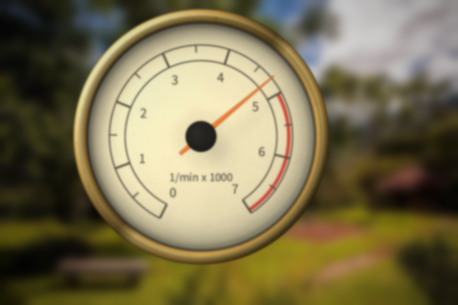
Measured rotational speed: 4750 rpm
